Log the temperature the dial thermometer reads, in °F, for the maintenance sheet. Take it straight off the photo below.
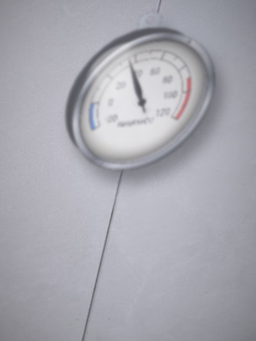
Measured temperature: 35 °F
